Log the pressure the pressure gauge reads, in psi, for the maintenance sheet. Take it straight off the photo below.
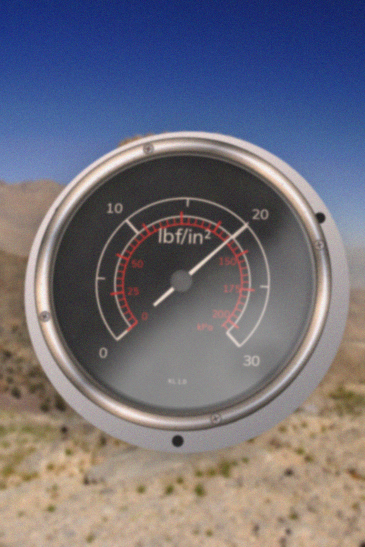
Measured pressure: 20 psi
